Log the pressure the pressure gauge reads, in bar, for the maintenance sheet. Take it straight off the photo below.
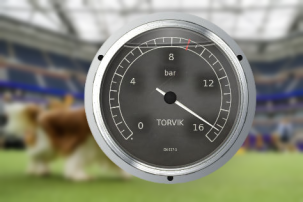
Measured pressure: 15.25 bar
